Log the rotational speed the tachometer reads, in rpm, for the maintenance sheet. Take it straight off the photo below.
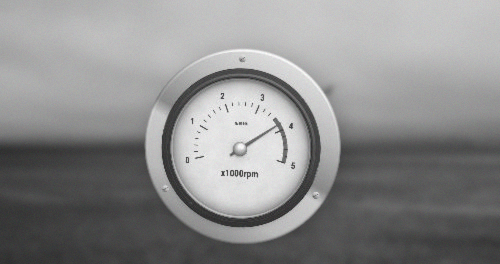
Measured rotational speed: 3800 rpm
